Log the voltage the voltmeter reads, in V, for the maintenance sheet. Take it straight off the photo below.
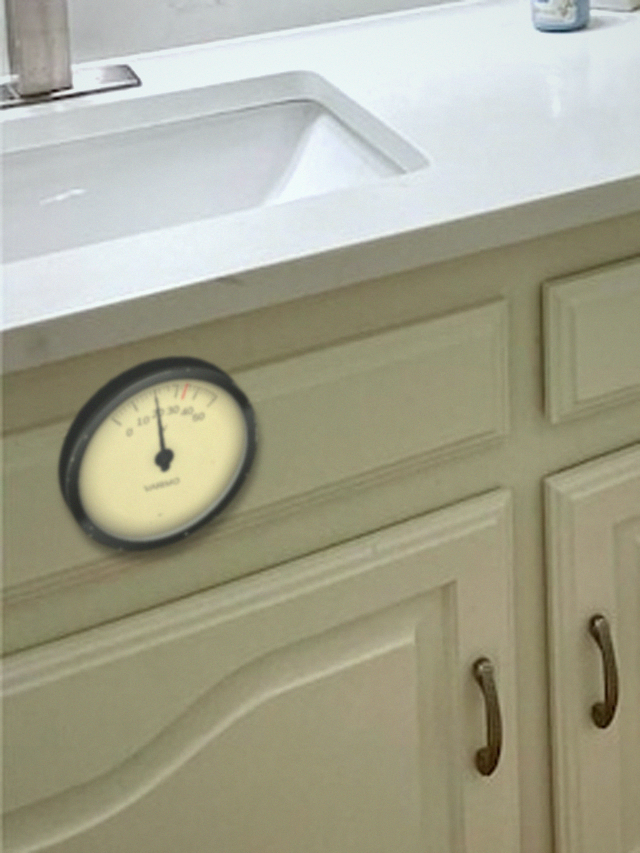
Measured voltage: 20 V
